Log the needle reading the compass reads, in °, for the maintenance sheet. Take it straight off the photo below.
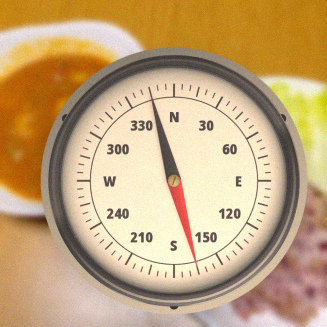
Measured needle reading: 165 °
